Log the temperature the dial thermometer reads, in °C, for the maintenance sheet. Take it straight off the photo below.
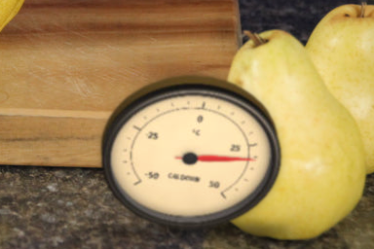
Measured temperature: 30 °C
